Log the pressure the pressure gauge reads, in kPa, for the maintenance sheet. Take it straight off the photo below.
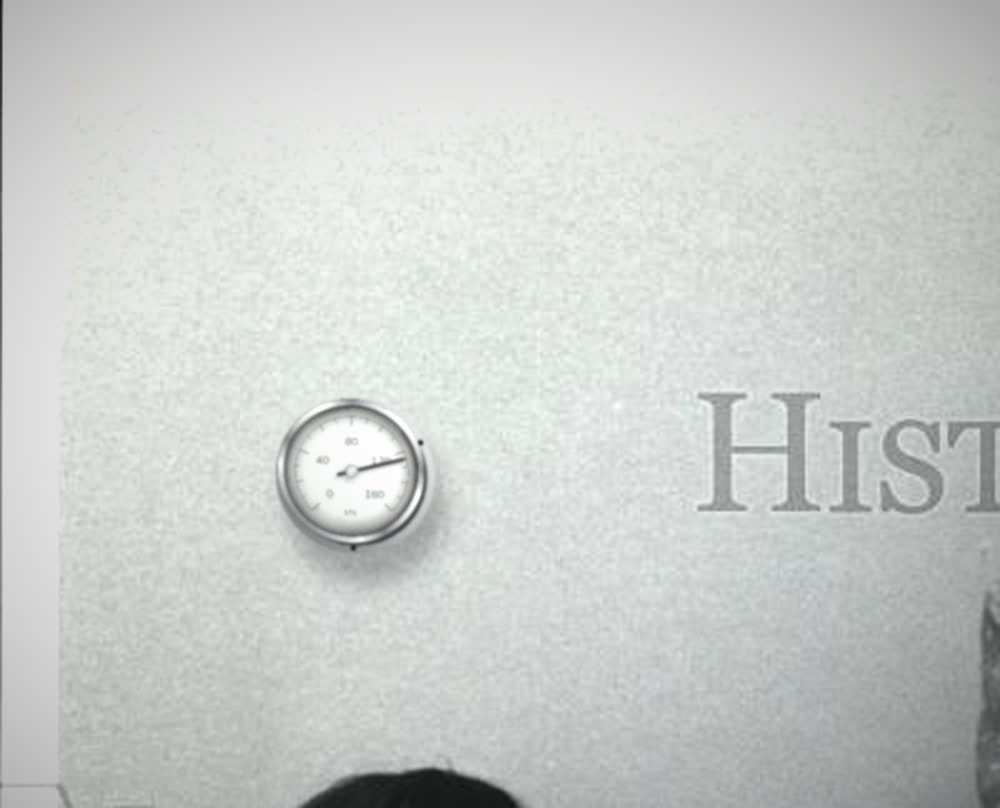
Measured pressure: 125 kPa
